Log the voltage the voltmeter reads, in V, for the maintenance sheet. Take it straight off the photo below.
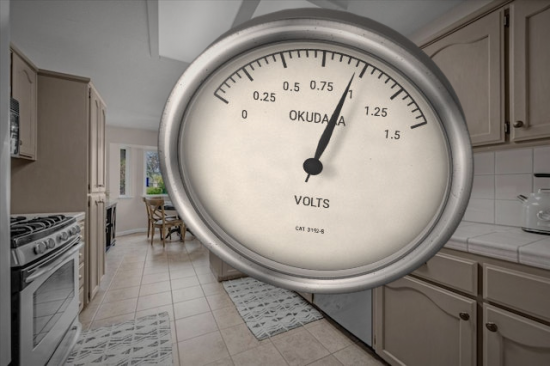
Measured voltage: 0.95 V
